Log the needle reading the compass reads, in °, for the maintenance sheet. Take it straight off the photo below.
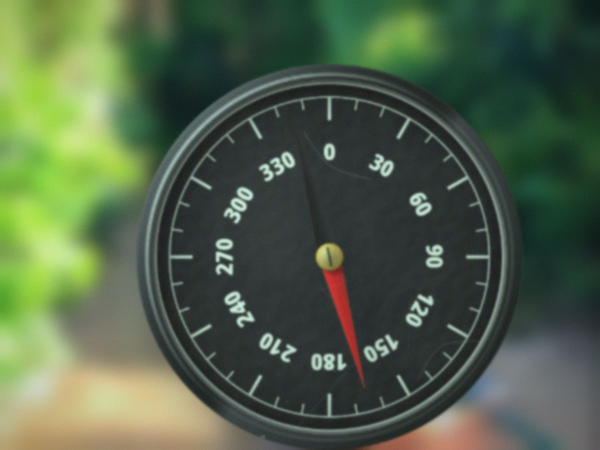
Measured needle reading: 165 °
